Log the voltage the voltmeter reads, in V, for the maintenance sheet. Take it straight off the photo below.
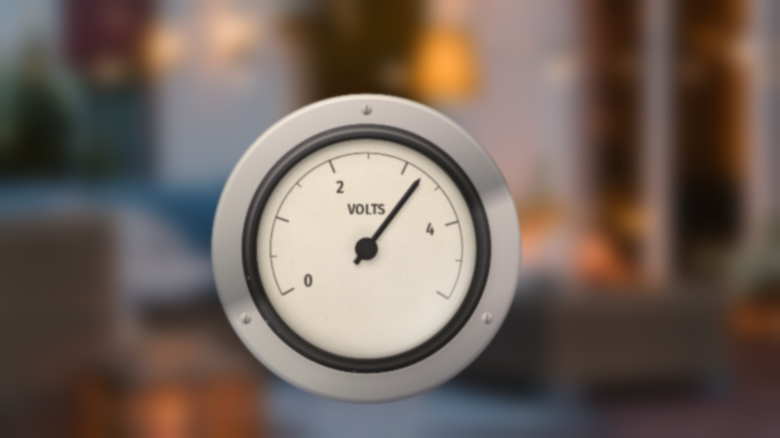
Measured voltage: 3.25 V
